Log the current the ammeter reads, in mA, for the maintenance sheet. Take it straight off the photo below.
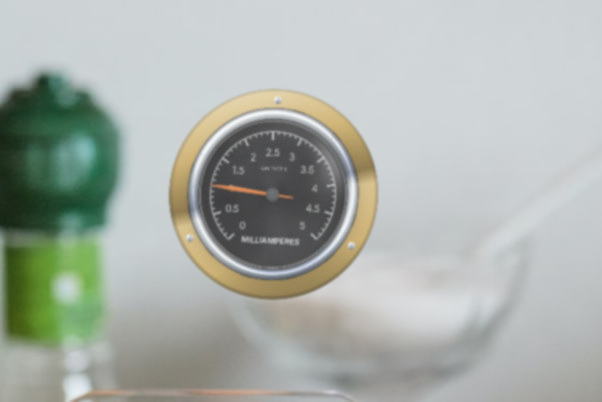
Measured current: 1 mA
